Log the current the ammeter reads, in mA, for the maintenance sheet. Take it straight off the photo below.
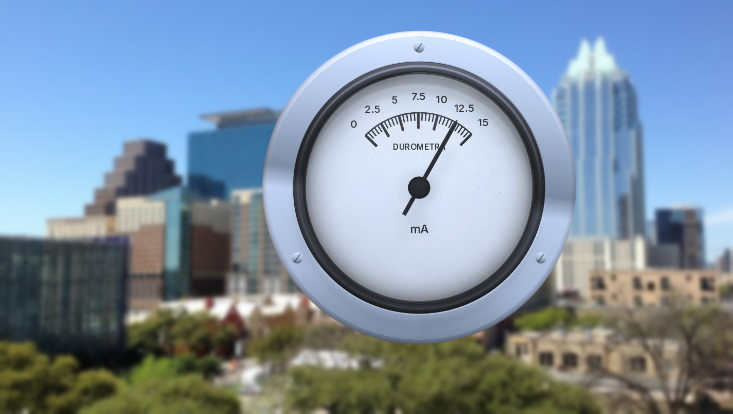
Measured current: 12.5 mA
